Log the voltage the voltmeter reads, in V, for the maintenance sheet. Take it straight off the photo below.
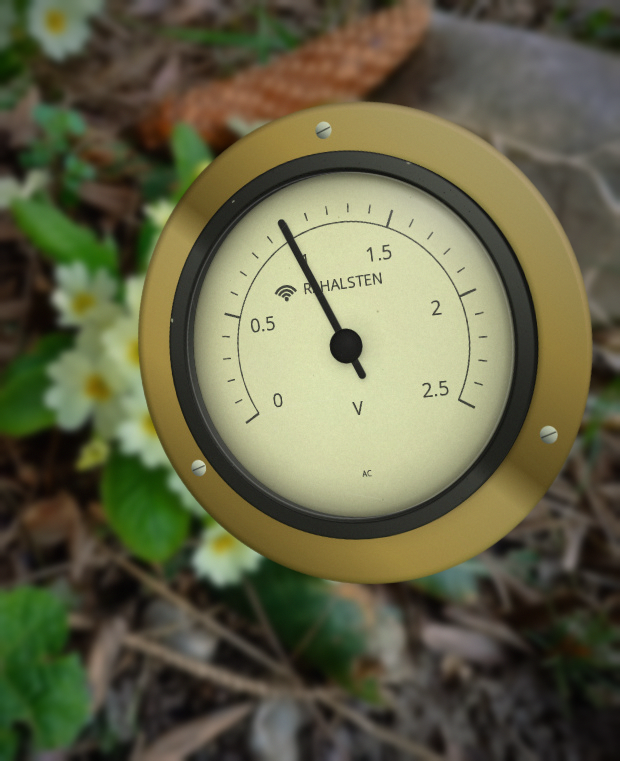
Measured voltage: 1 V
